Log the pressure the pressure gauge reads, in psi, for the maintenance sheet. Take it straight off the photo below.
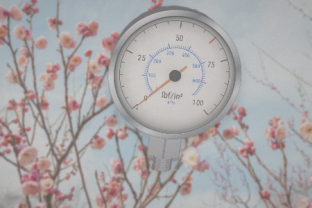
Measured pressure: 0 psi
